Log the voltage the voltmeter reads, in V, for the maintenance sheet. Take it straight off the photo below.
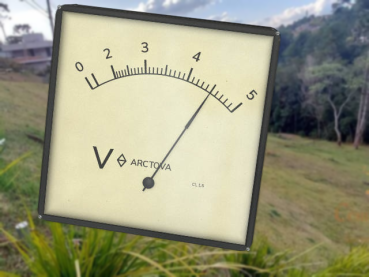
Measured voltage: 4.5 V
